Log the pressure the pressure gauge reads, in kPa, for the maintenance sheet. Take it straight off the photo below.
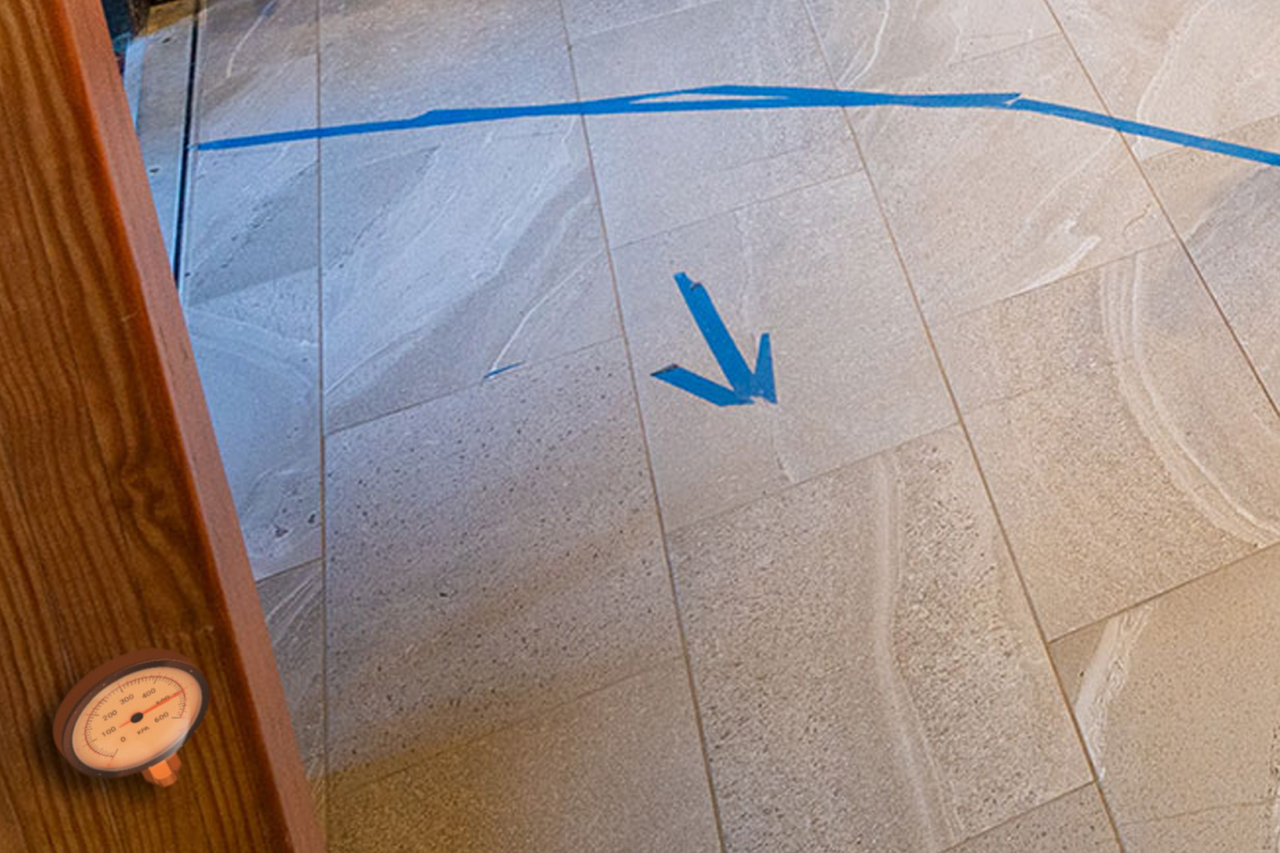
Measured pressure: 500 kPa
